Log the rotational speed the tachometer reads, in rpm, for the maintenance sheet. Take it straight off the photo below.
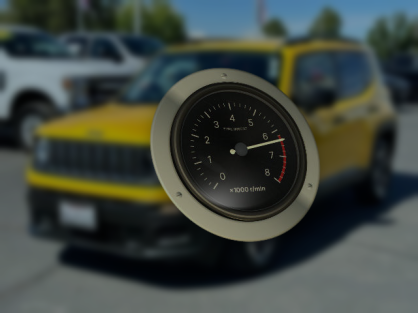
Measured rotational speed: 6400 rpm
